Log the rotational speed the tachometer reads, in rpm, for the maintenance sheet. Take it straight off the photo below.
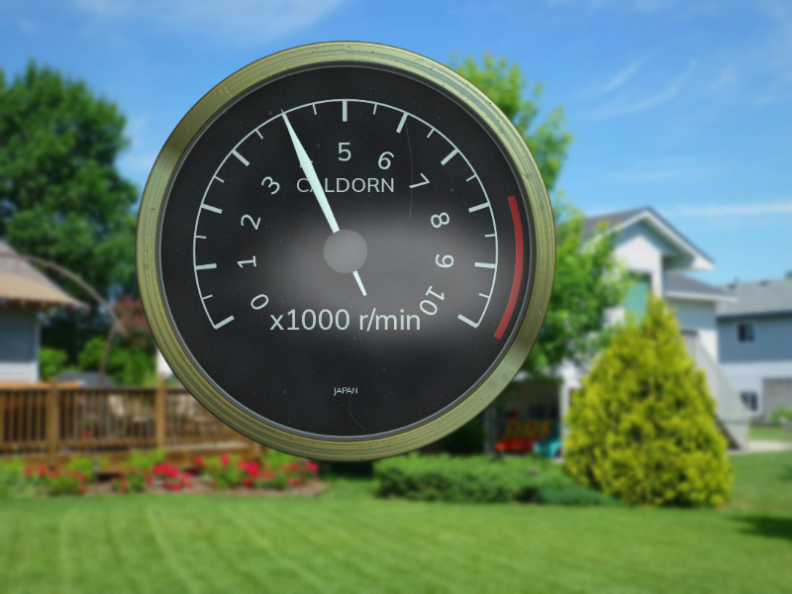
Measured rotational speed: 4000 rpm
